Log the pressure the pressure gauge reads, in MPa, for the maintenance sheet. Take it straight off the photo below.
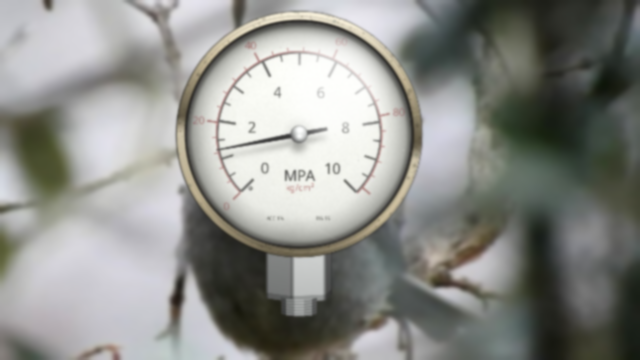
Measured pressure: 1.25 MPa
